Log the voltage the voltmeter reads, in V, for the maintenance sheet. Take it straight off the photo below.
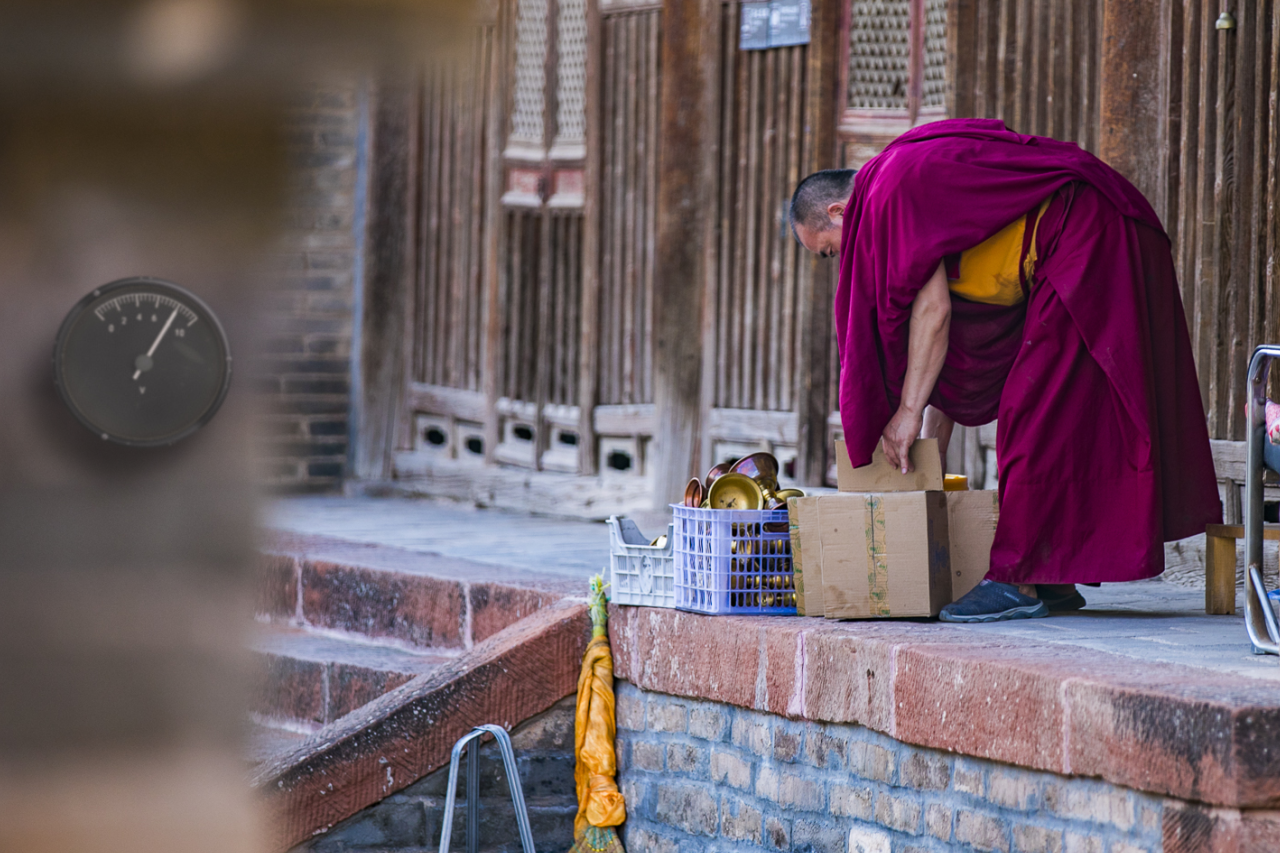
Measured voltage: 8 V
